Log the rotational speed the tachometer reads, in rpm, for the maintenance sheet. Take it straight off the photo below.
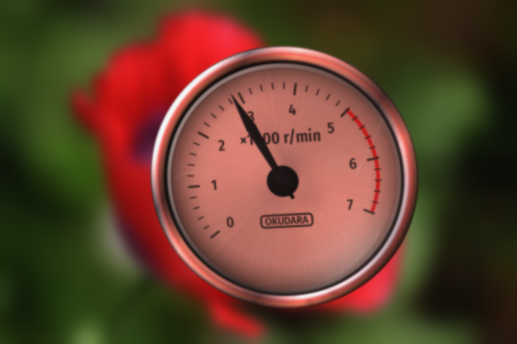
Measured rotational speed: 2900 rpm
